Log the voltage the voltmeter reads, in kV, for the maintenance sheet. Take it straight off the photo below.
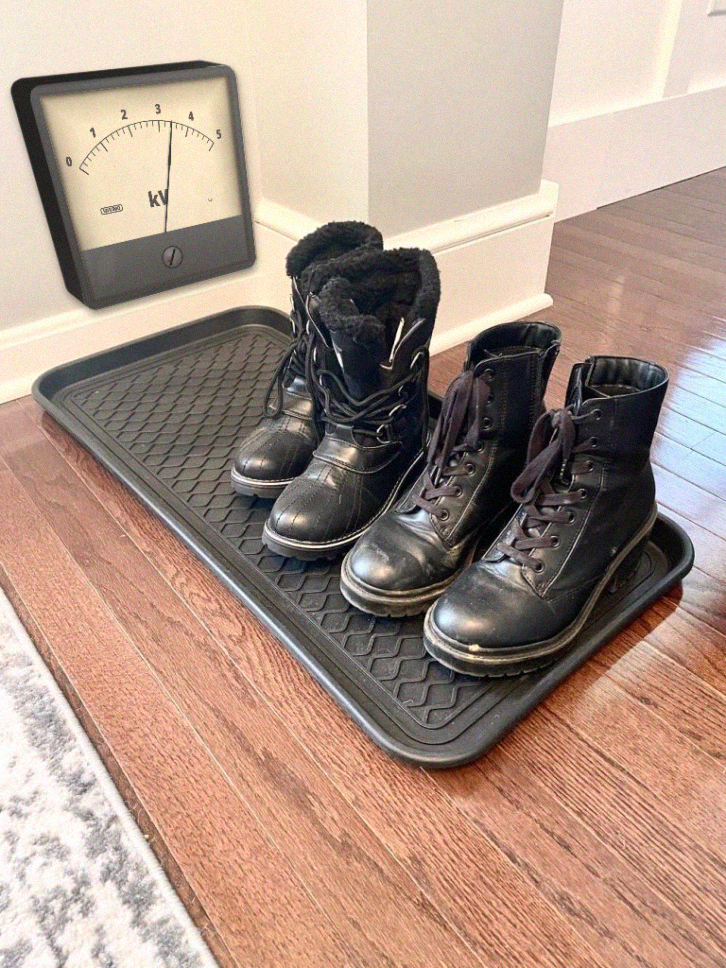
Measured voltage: 3.4 kV
